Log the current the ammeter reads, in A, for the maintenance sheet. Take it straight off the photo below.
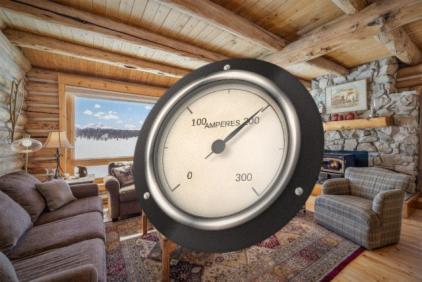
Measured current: 200 A
